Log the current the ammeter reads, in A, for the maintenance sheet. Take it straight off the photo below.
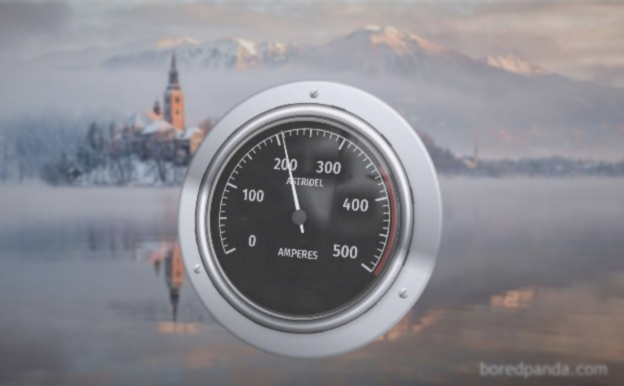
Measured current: 210 A
